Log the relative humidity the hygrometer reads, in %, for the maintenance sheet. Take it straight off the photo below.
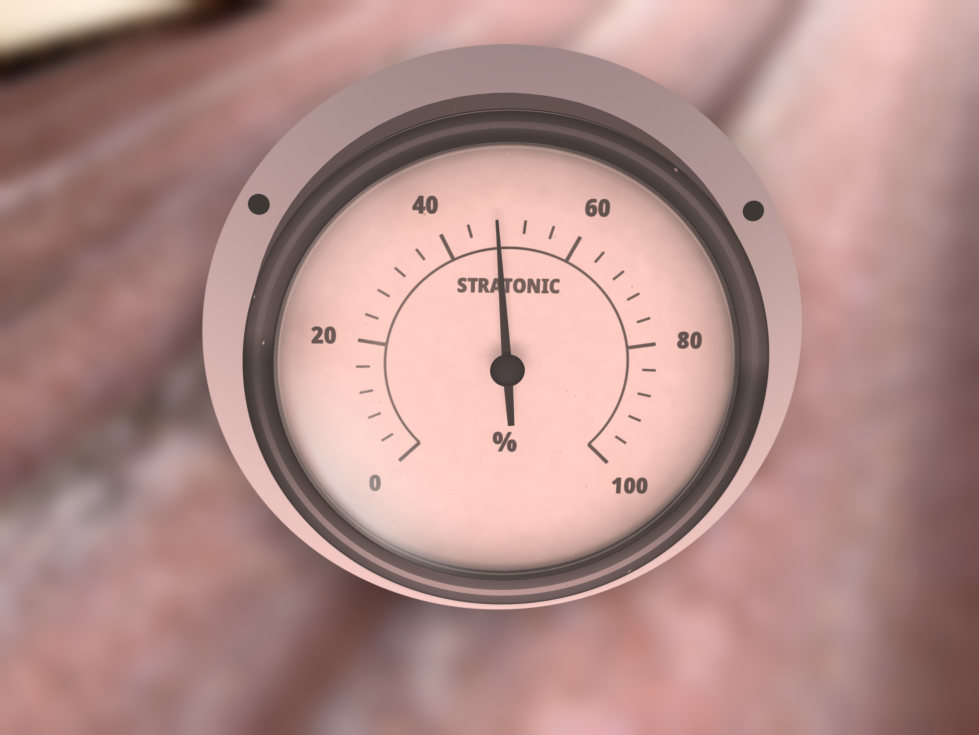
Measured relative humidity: 48 %
